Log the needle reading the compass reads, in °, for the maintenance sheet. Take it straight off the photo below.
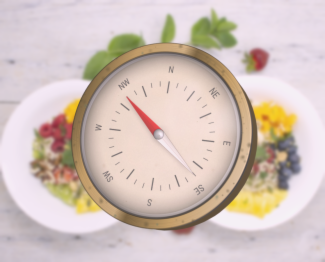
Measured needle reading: 310 °
